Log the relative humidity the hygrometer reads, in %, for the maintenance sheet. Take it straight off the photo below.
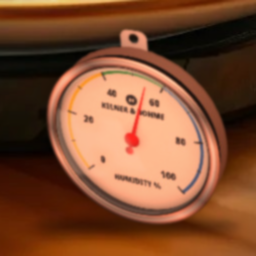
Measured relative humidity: 55 %
